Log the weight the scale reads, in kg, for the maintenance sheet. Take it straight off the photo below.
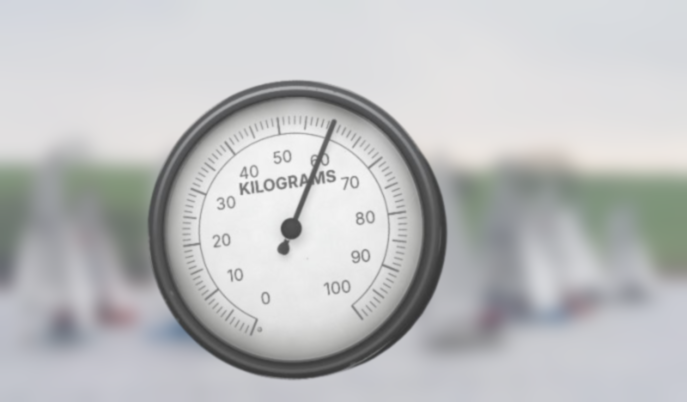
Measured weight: 60 kg
